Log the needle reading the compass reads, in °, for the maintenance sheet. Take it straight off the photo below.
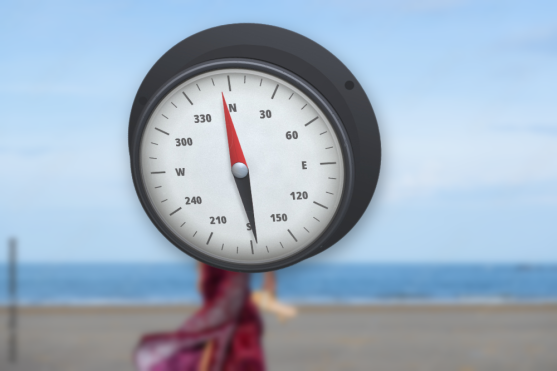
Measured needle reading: 355 °
